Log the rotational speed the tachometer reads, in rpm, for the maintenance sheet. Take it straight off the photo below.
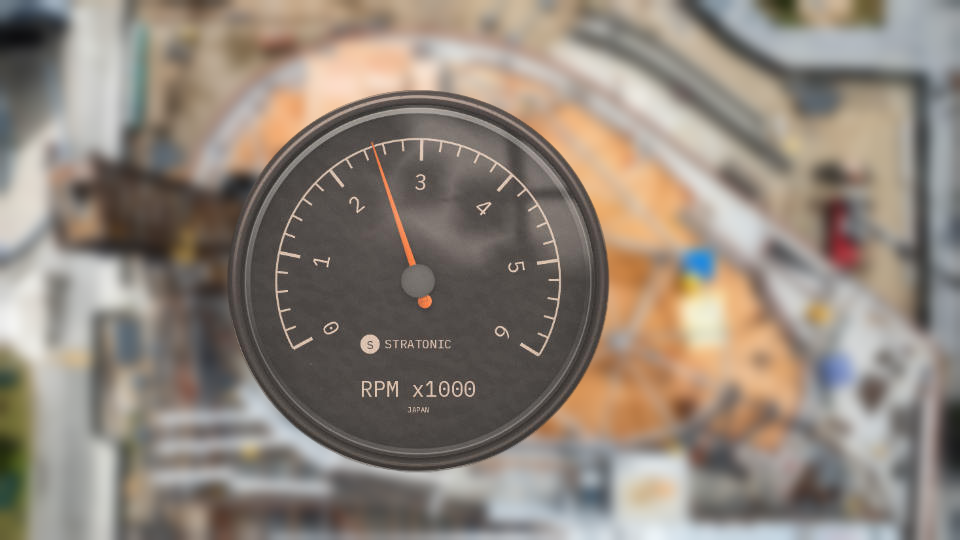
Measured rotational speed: 2500 rpm
